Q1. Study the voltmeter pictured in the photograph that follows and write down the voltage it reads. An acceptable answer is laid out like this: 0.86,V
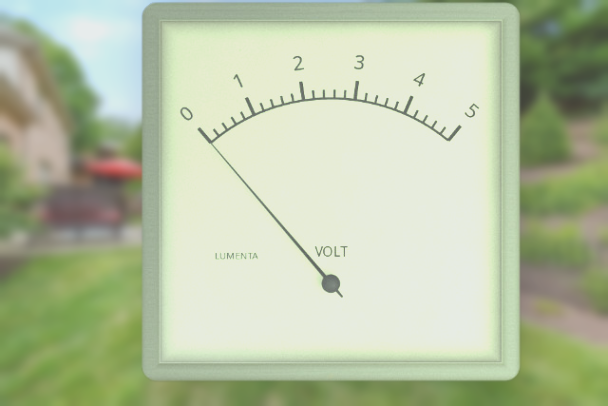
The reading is 0,V
